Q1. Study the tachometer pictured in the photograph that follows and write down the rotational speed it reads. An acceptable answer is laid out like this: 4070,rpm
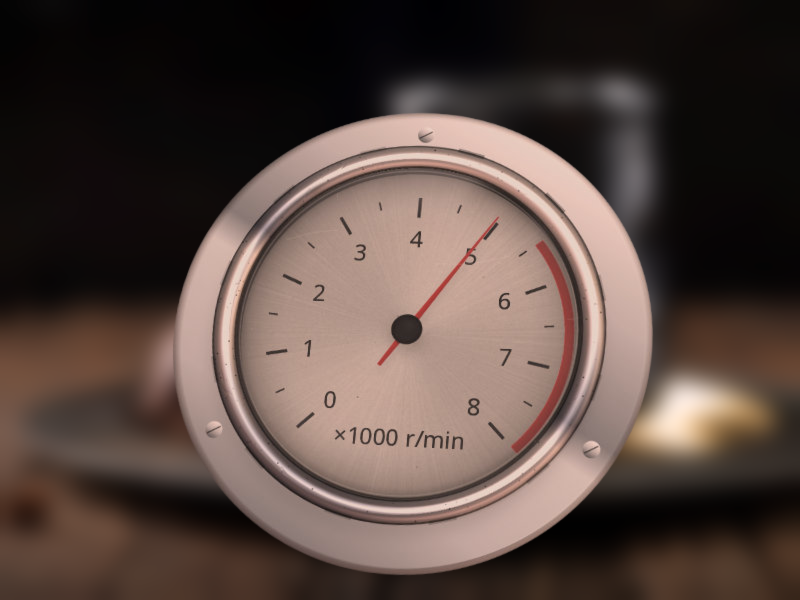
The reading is 5000,rpm
